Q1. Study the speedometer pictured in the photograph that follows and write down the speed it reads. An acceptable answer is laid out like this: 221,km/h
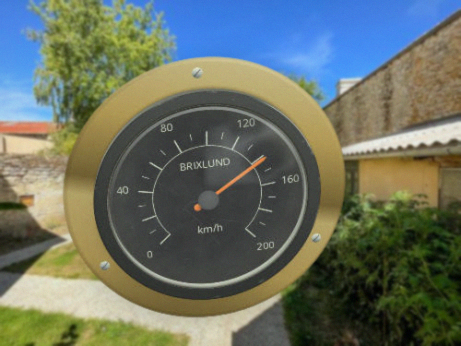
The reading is 140,km/h
